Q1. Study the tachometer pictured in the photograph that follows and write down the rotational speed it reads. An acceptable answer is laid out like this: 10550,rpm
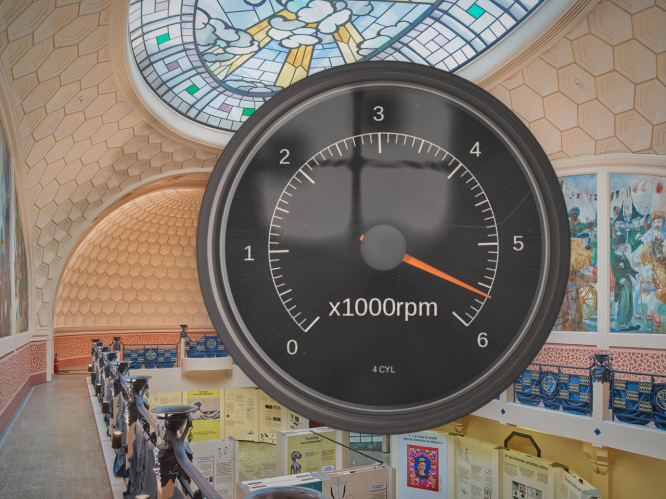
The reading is 5600,rpm
